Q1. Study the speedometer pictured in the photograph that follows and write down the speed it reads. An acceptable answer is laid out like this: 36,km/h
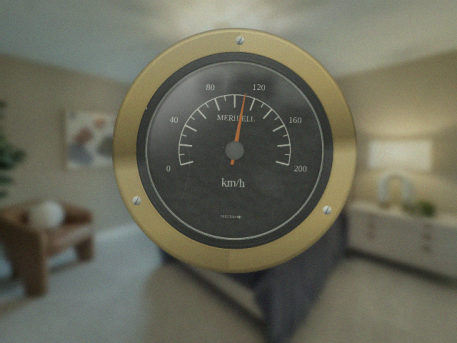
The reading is 110,km/h
